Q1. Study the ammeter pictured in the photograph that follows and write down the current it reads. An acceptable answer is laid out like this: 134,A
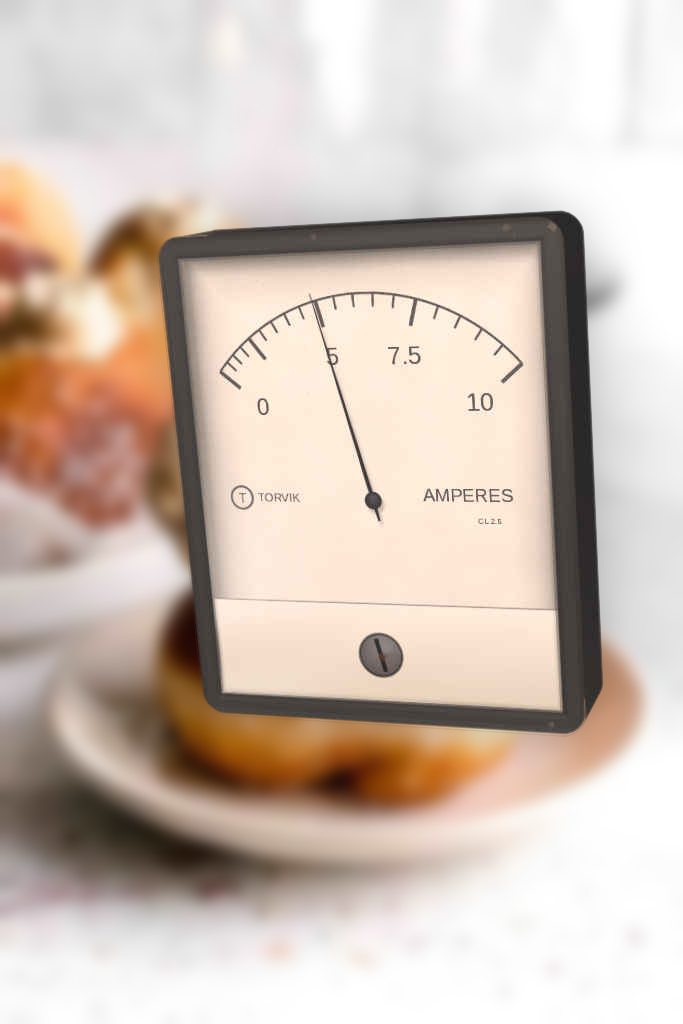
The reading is 5,A
